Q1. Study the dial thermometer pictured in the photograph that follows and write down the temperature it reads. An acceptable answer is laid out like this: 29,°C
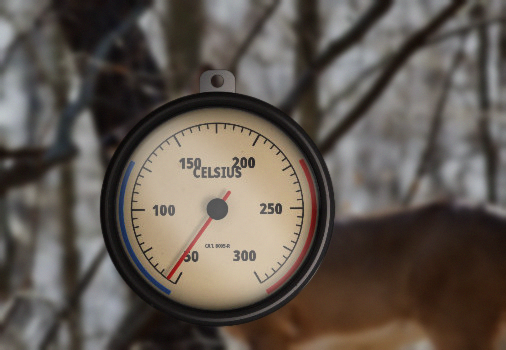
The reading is 55,°C
